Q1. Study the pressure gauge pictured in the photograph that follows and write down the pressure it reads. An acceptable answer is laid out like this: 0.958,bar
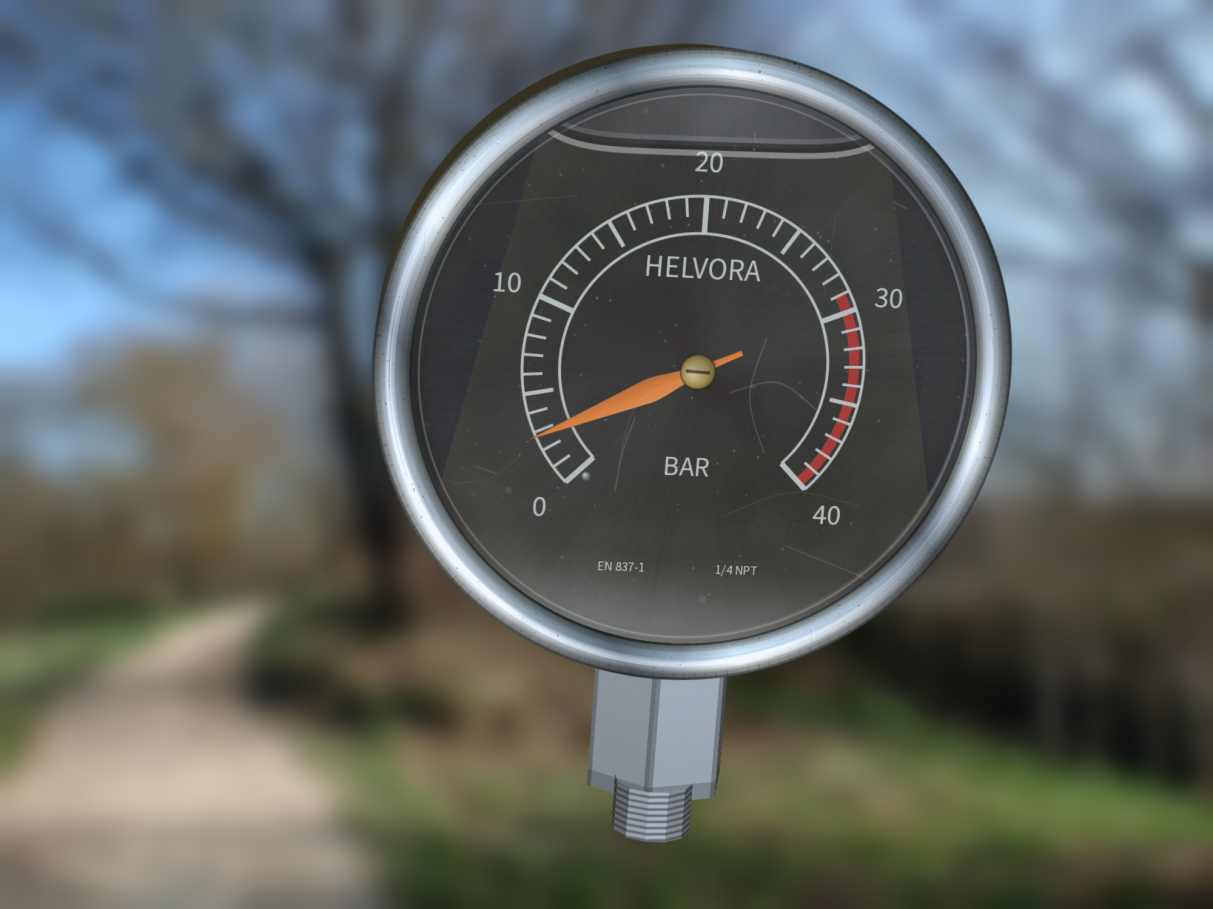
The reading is 3,bar
